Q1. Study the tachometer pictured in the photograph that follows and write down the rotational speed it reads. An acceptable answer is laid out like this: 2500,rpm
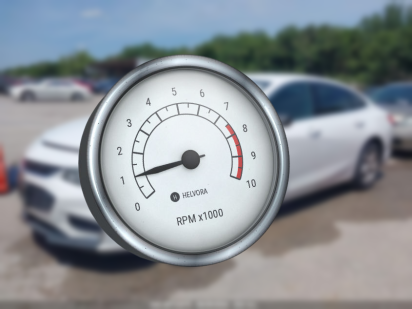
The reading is 1000,rpm
